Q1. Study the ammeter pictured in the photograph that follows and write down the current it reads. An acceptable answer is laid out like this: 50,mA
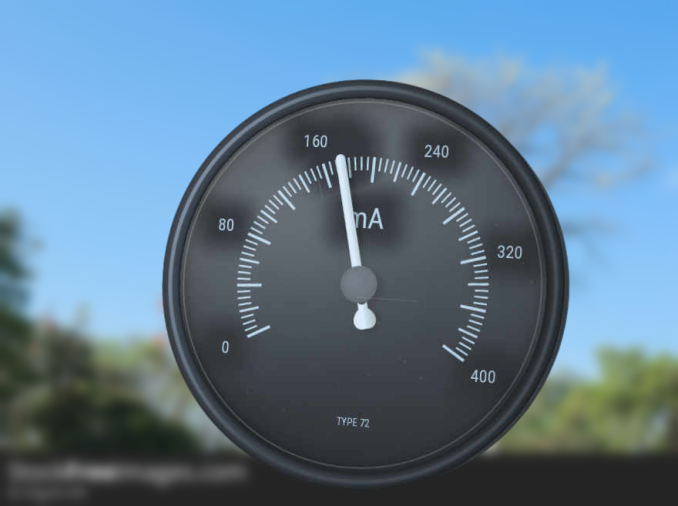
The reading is 175,mA
